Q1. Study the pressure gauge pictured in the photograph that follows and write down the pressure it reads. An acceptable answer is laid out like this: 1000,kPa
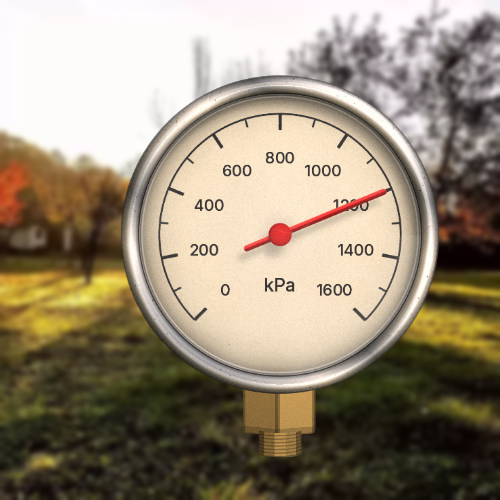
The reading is 1200,kPa
